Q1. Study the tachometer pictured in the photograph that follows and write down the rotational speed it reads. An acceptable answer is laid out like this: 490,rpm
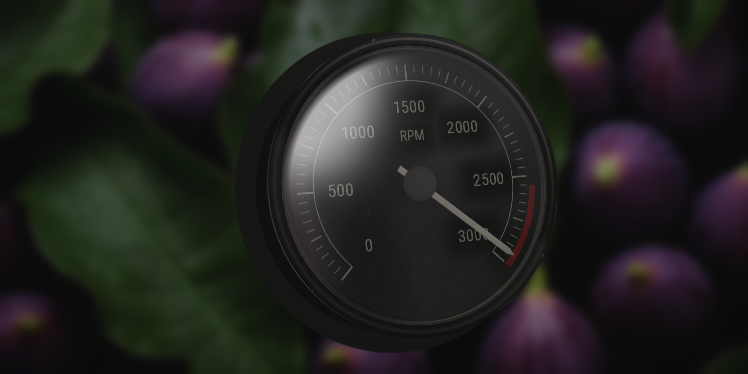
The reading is 2950,rpm
